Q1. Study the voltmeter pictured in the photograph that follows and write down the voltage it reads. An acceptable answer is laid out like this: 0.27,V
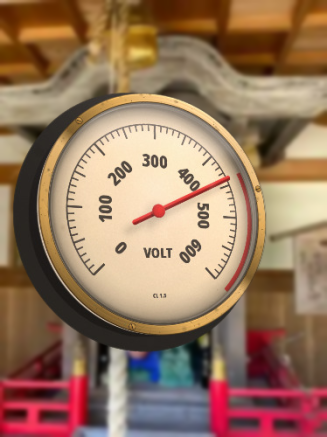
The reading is 440,V
